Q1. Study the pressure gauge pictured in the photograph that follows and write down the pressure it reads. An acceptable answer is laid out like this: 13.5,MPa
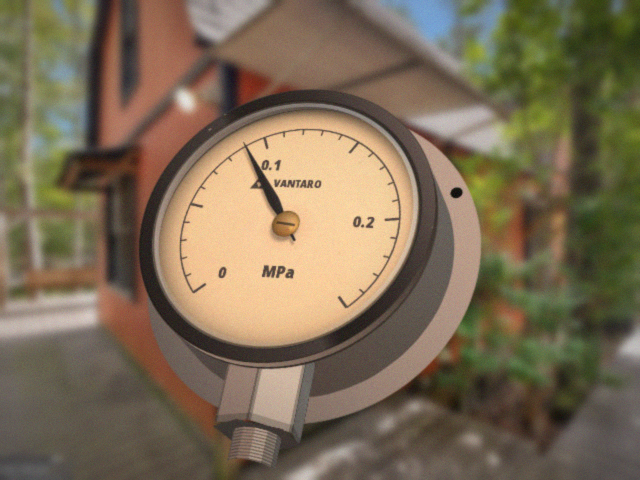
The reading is 0.09,MPa
